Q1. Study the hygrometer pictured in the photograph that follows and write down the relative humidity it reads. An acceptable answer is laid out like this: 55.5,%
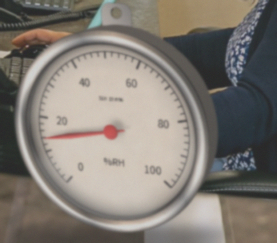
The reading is 14,%
